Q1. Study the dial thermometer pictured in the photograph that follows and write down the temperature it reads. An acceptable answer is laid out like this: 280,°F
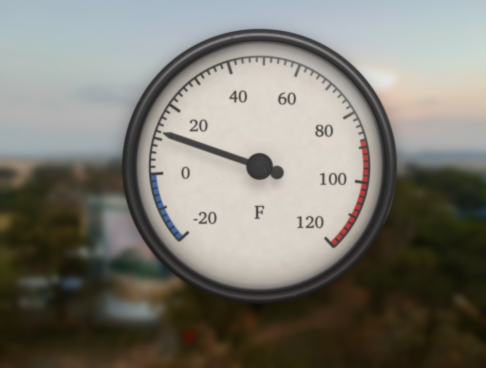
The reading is 12,°F
